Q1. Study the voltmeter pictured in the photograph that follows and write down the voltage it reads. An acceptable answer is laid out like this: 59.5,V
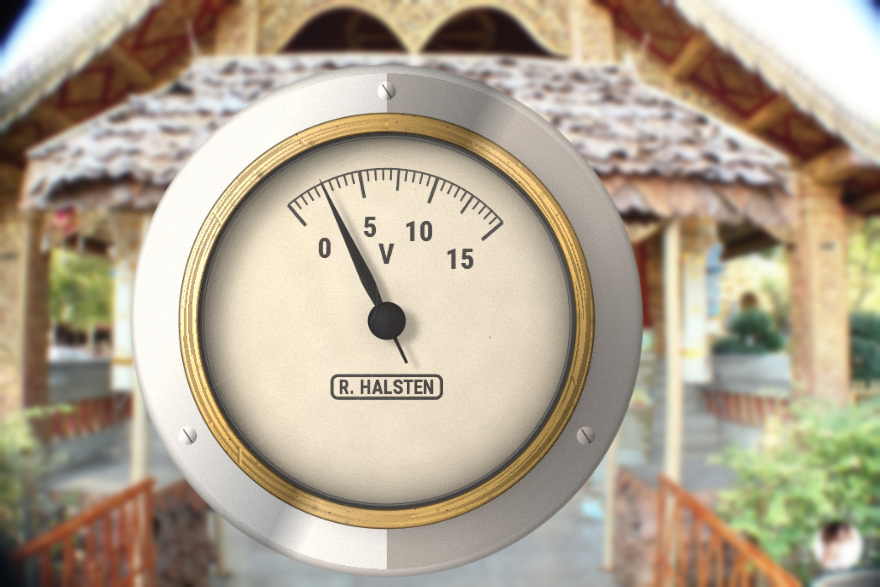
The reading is 2.5,V
